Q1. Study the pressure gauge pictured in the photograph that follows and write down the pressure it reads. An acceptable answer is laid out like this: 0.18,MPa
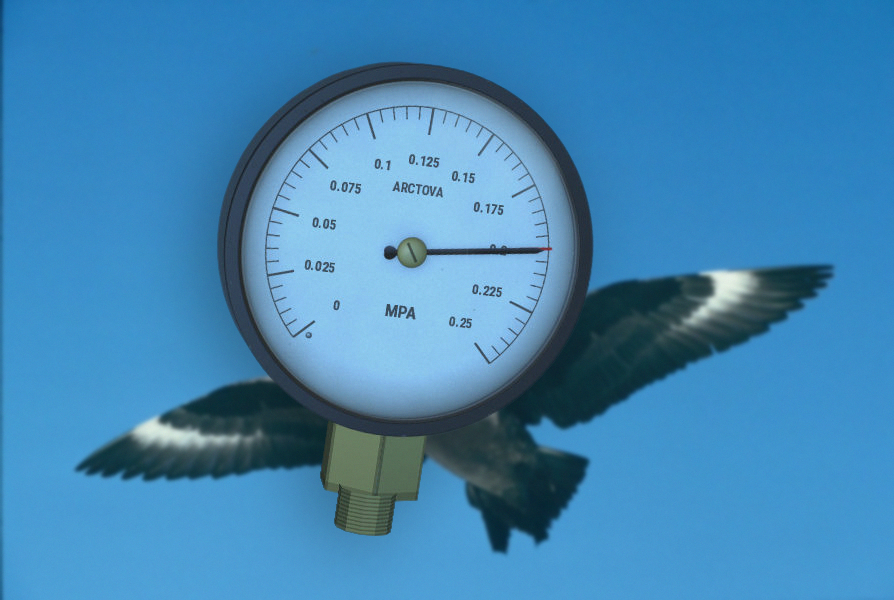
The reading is 0.2,MPa
